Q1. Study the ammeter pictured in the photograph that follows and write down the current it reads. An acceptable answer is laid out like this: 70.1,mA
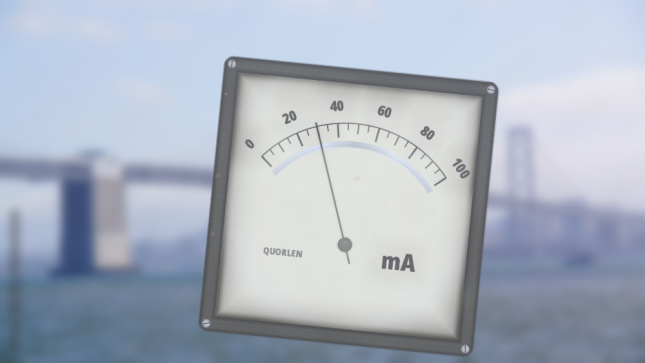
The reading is 30,mA
